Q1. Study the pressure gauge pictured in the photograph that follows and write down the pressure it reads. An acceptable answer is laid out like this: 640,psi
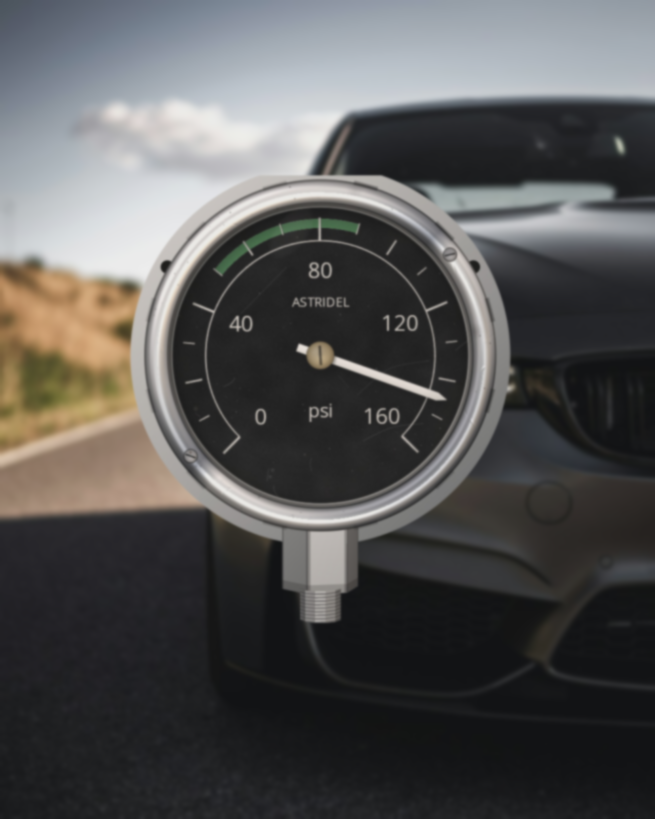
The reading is 145,psi
